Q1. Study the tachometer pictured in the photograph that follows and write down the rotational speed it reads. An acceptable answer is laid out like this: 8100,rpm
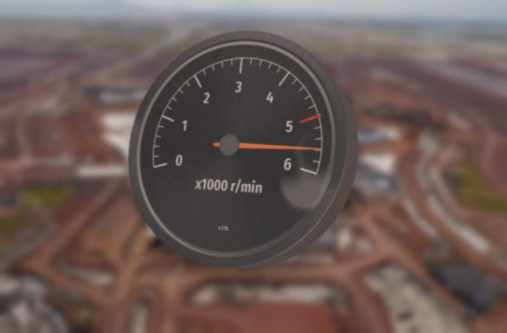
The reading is 5600,rpm
